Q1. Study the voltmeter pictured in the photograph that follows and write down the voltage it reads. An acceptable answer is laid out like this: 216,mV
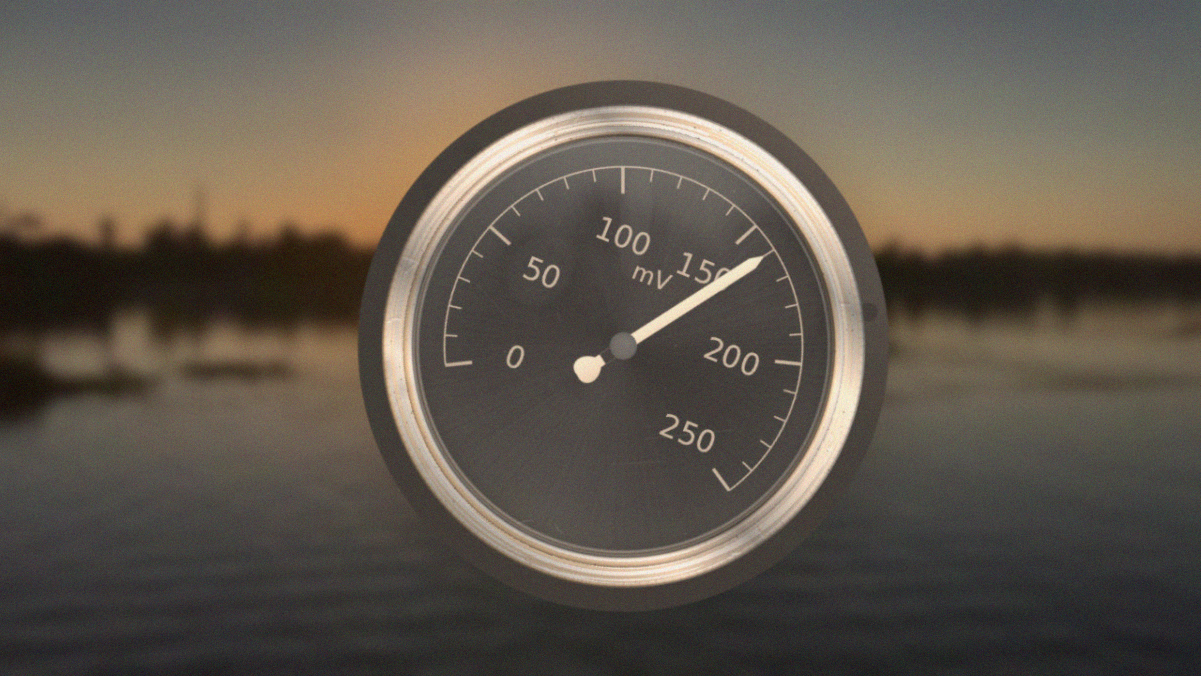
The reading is 160,mV
